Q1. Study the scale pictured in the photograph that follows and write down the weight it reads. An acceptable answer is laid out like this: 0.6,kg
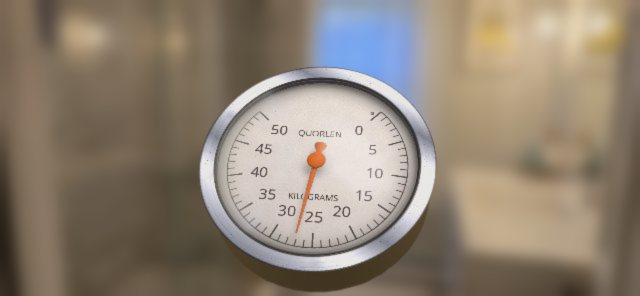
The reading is 27,kg
